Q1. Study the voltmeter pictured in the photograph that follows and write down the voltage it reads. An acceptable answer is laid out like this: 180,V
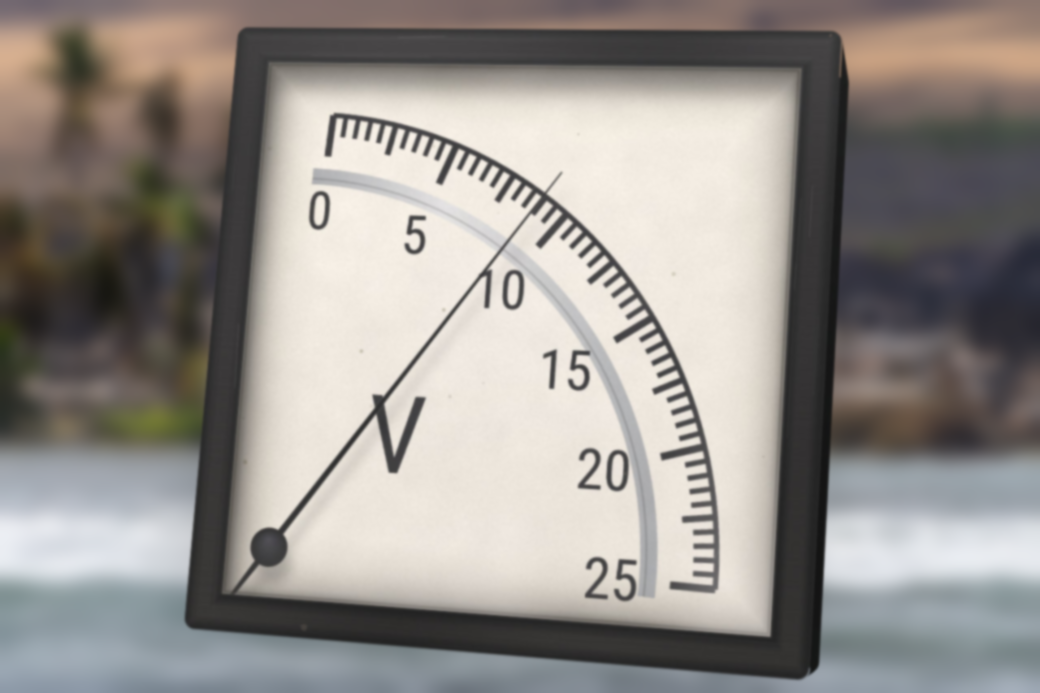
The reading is 9,V
